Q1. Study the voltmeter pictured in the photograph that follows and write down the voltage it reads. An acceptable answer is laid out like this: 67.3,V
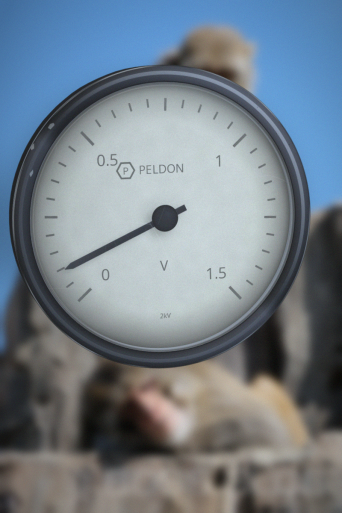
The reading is 0.1,V
